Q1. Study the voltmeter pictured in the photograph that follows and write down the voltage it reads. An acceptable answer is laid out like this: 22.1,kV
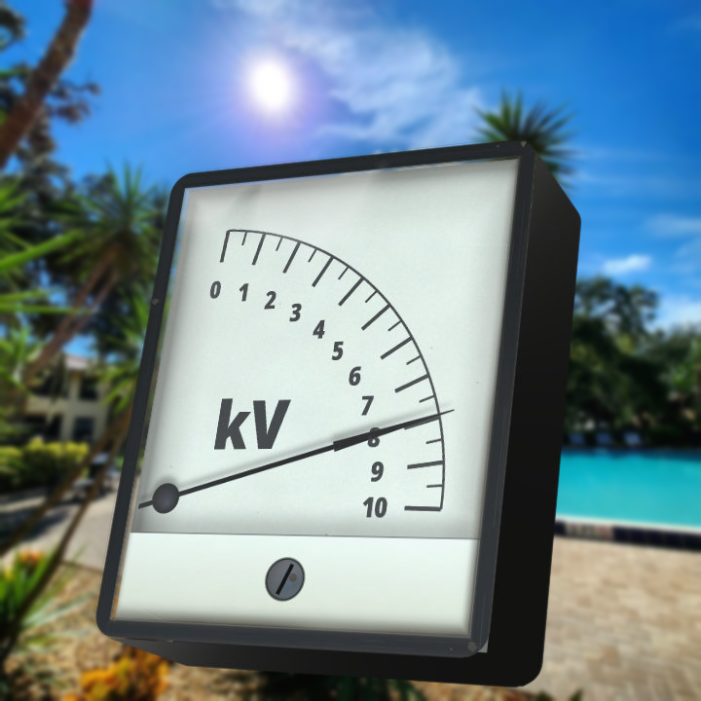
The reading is 8,kV
